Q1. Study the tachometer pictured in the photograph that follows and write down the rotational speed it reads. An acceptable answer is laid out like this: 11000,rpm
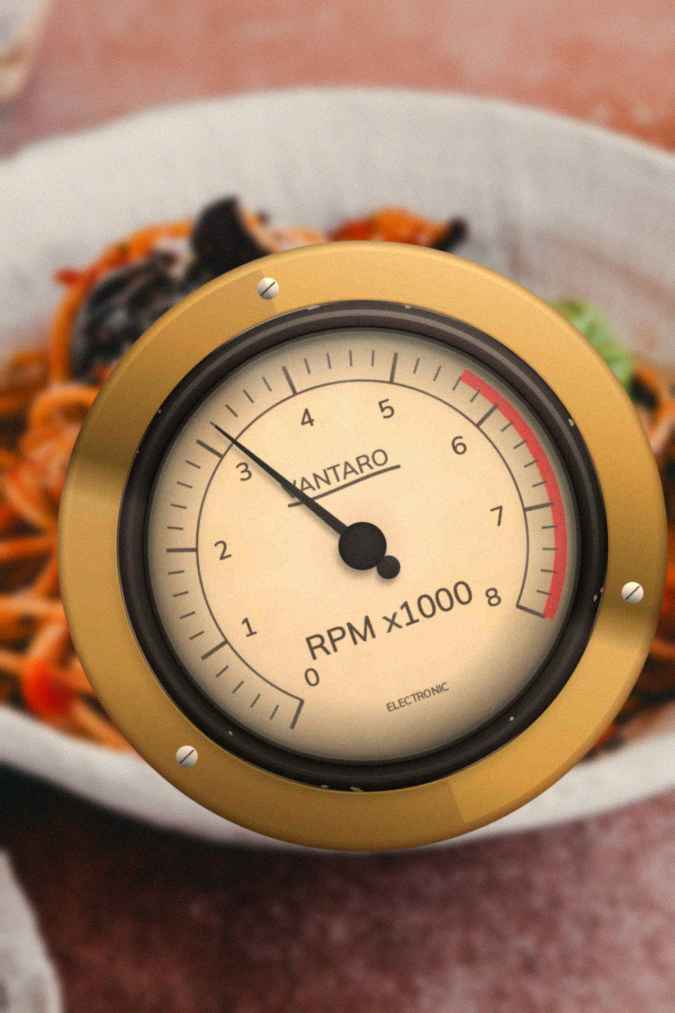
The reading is 3200,rpm
